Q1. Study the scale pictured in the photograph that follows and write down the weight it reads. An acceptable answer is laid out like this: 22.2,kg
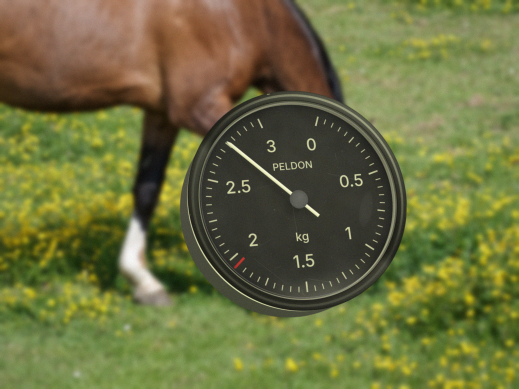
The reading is 2.75,kg
